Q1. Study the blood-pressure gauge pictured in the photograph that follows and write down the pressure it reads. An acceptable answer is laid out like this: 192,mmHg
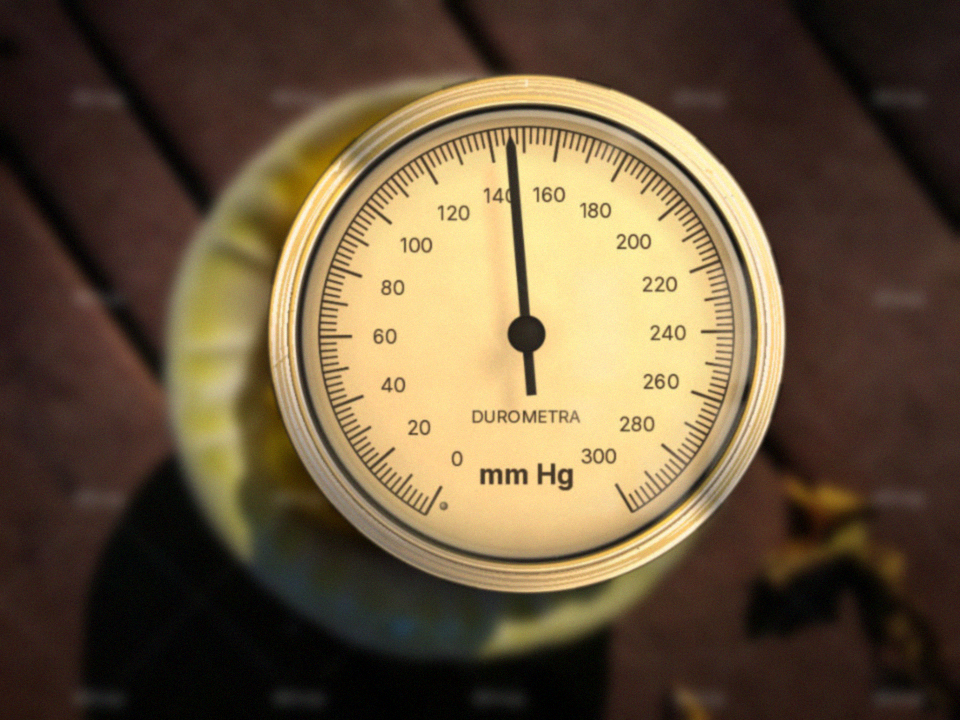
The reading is 146,mmHg
